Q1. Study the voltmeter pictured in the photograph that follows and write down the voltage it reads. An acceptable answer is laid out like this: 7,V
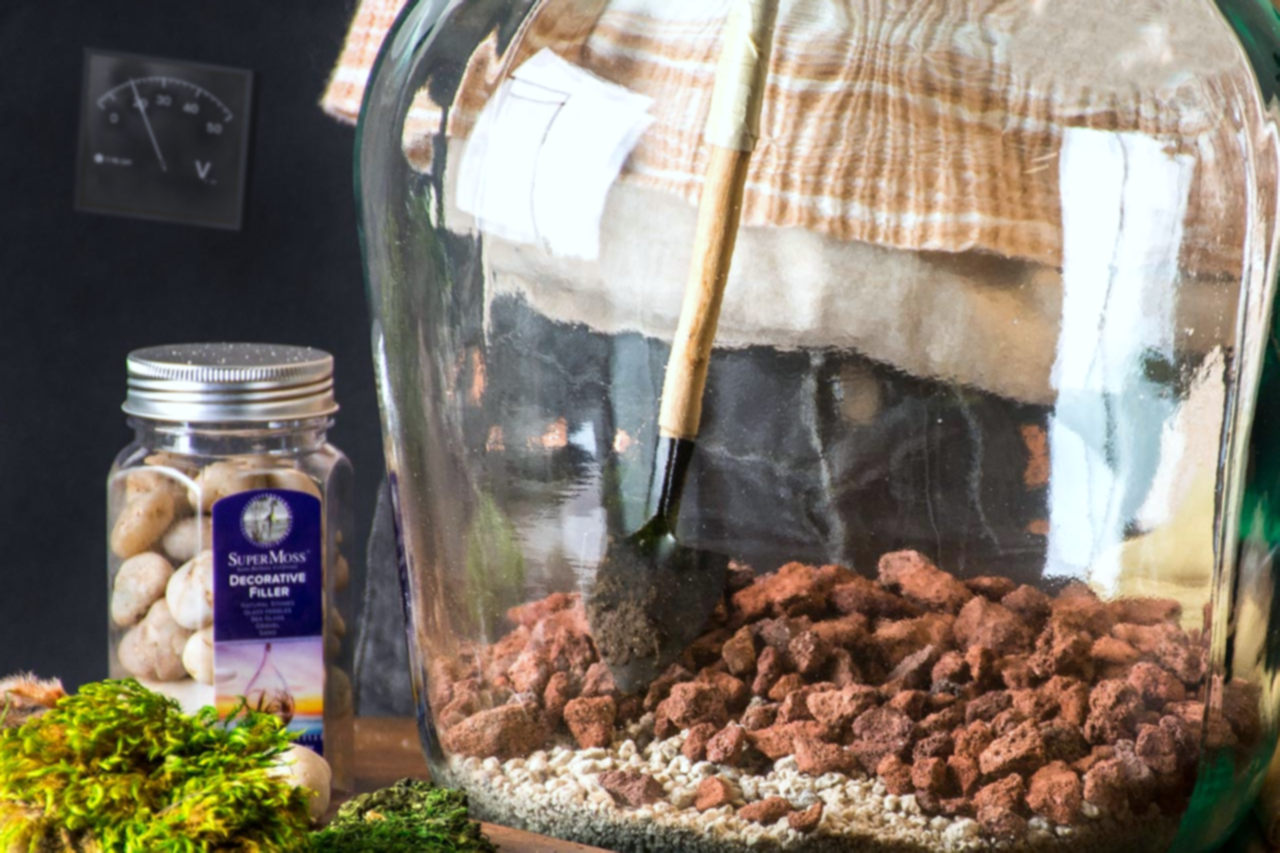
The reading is 20,V
